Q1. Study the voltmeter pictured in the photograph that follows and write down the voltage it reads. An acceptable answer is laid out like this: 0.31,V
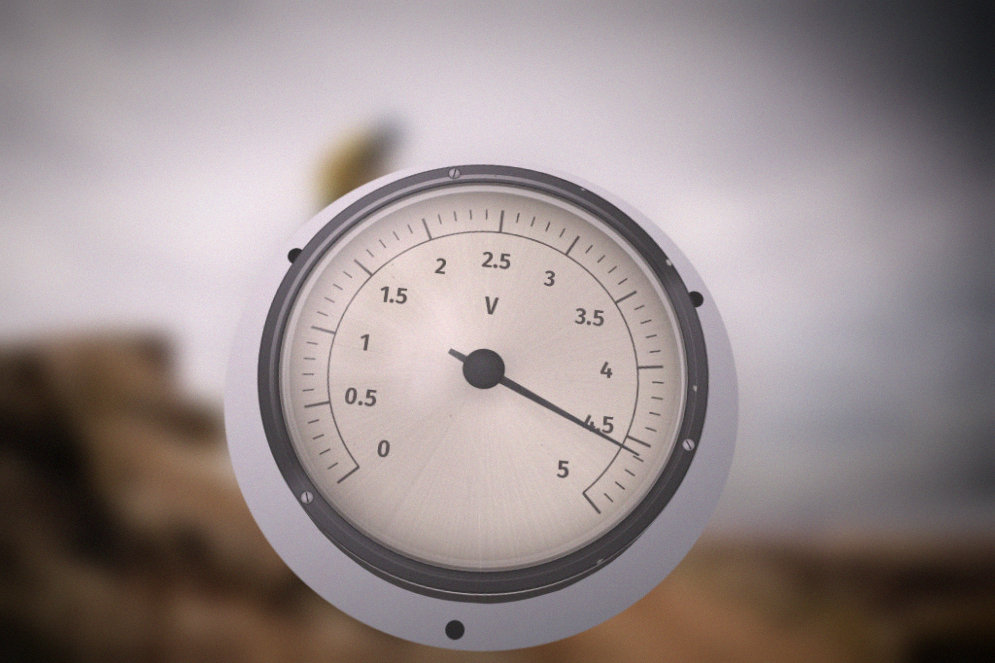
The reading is 4.6,V
